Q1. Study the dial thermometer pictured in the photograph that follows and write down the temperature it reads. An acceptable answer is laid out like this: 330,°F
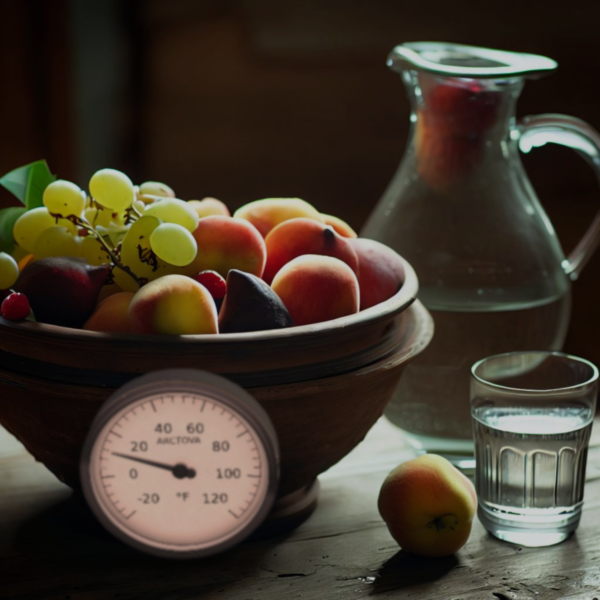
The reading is 12,°F
